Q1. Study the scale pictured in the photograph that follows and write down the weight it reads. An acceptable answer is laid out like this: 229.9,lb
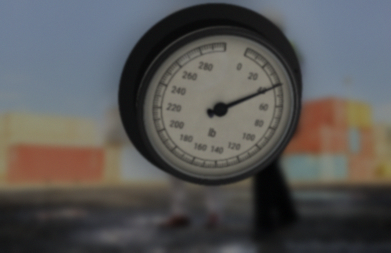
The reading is 40,lb
